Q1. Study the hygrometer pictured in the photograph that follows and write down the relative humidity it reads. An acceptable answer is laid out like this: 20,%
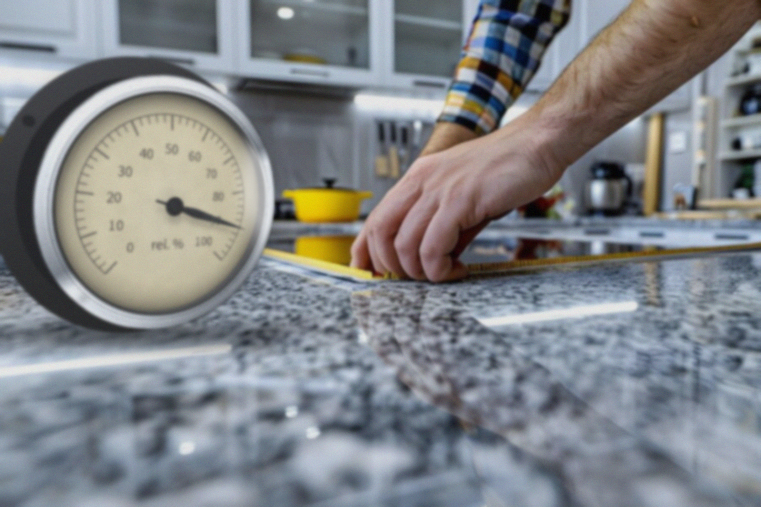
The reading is 90,%
